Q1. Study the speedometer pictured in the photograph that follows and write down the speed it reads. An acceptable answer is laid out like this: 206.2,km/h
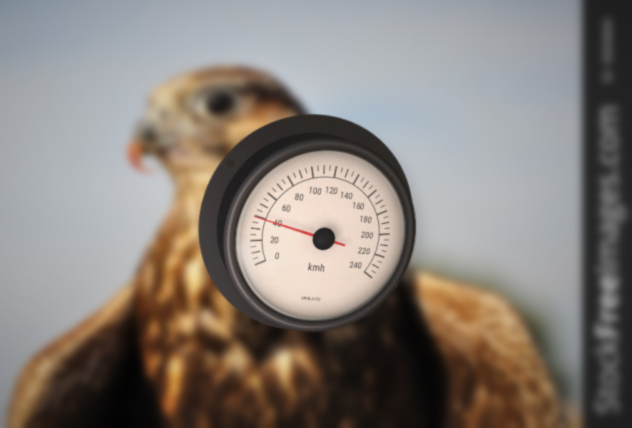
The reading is 40,km/h
